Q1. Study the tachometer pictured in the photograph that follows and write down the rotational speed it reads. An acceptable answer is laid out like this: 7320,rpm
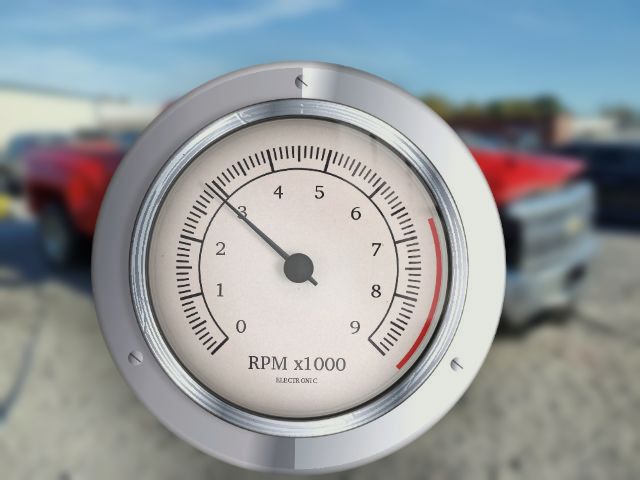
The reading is 2900,rpm
